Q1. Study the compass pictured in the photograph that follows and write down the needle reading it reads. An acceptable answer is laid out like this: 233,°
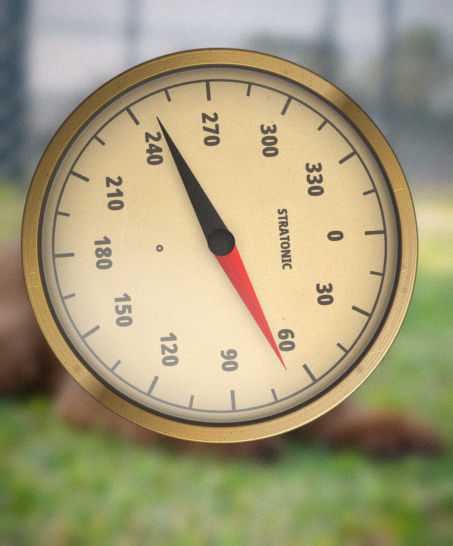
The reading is 67.5,°
